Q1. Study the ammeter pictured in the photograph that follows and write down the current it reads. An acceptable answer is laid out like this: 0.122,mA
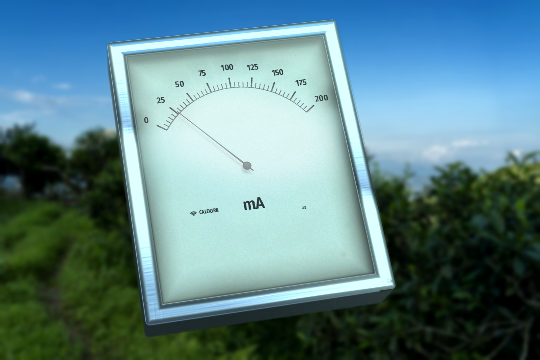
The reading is 25,mA
